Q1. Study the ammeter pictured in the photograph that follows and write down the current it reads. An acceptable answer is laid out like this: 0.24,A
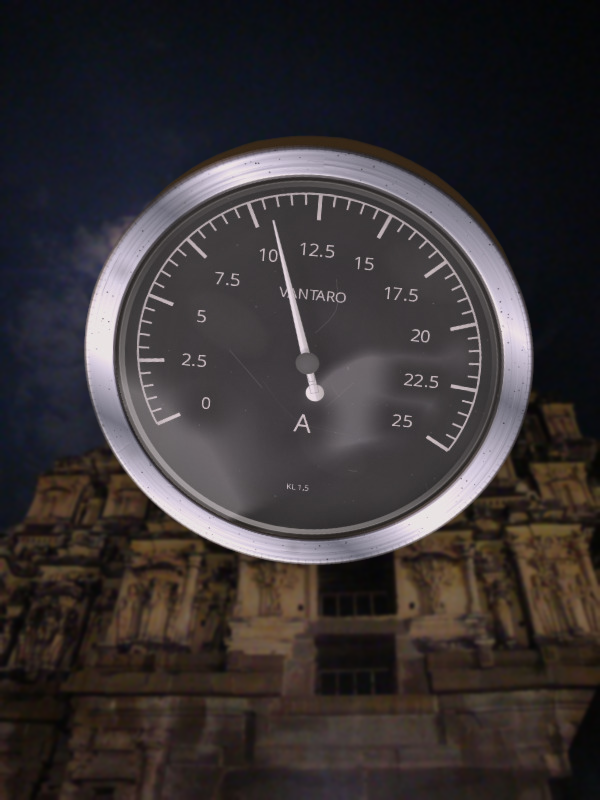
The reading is 10.75,A
